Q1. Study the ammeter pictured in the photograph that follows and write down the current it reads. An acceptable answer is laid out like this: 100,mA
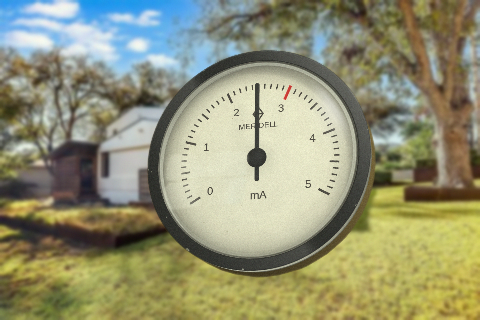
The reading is 2.5,mA
